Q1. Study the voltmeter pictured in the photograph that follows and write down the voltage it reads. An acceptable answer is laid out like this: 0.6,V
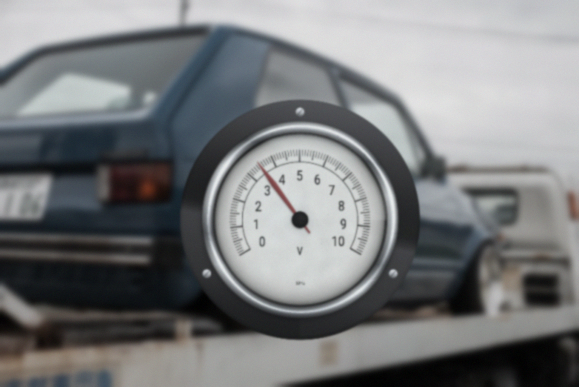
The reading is 3.5,V
